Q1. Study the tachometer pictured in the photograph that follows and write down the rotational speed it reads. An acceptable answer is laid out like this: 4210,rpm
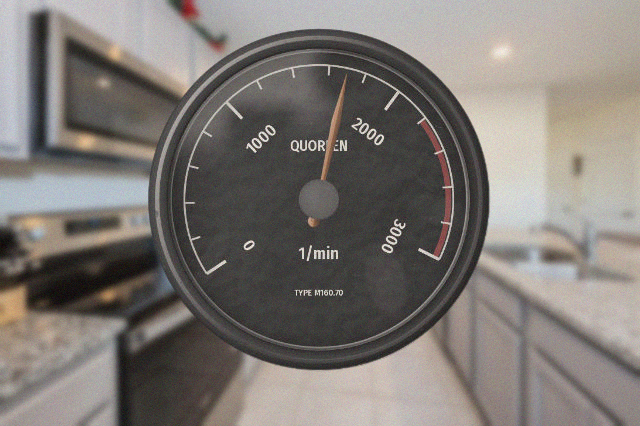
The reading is 1700,rpm
